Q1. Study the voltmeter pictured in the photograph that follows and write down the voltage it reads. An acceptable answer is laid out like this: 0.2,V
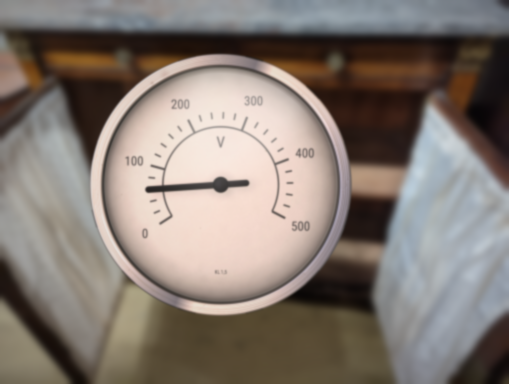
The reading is 60,V
